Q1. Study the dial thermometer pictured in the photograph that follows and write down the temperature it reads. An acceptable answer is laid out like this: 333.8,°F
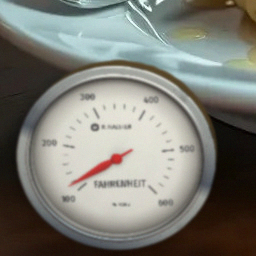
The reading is 120,°F
